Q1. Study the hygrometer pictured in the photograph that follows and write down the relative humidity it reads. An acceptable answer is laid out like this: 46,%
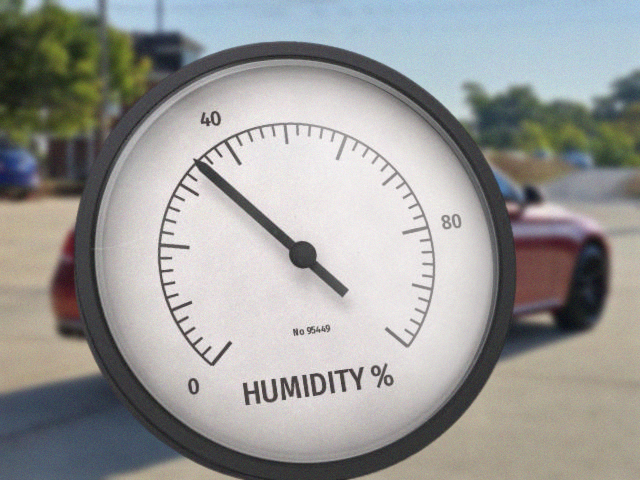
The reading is 34,%
